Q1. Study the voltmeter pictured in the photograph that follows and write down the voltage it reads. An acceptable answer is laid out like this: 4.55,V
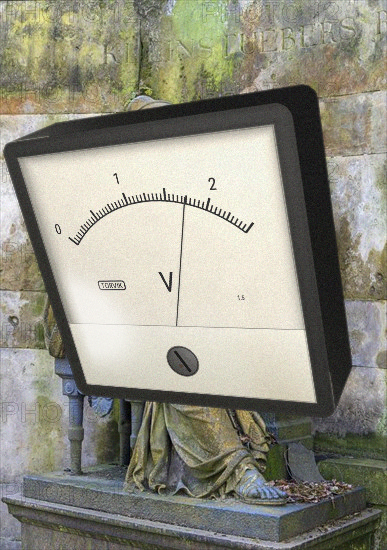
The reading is 1.75,V
